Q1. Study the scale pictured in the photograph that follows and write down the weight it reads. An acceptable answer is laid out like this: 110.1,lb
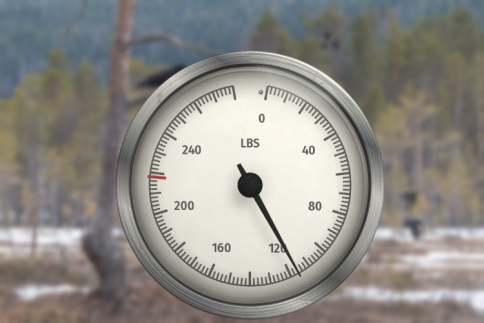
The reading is 116,lb
